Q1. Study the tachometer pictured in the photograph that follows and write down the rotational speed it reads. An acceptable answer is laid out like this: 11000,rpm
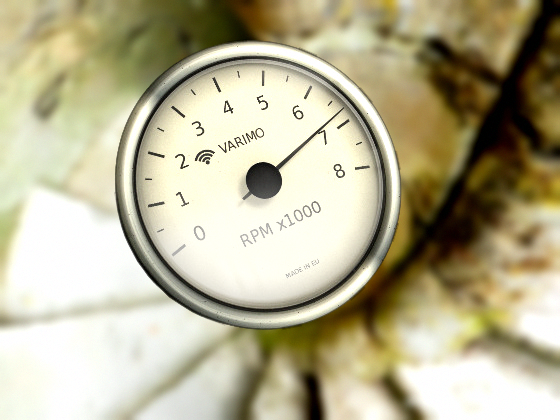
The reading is 6750,rpm
